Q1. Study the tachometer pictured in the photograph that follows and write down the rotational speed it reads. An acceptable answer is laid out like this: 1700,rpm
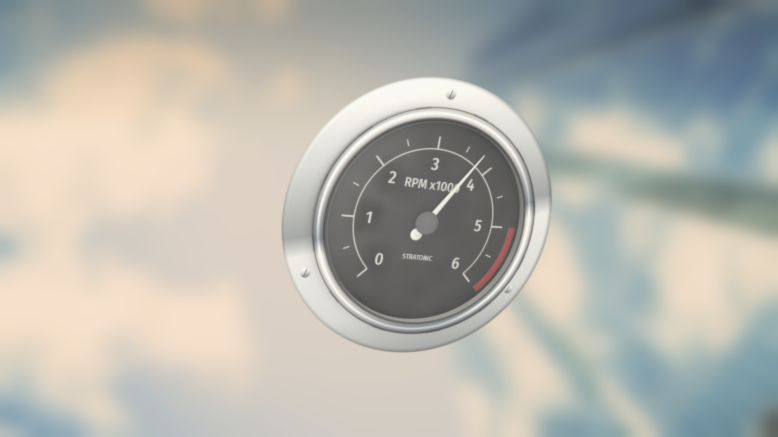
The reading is 3750,rpm
